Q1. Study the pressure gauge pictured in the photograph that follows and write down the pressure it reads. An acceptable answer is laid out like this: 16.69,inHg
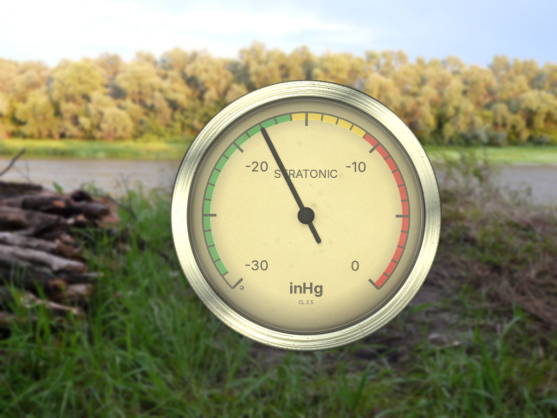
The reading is -18,inHg
